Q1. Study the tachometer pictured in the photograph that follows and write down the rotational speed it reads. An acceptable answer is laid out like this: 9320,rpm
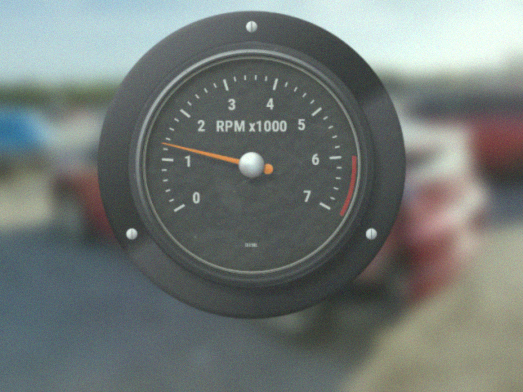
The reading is 1300,rpm
